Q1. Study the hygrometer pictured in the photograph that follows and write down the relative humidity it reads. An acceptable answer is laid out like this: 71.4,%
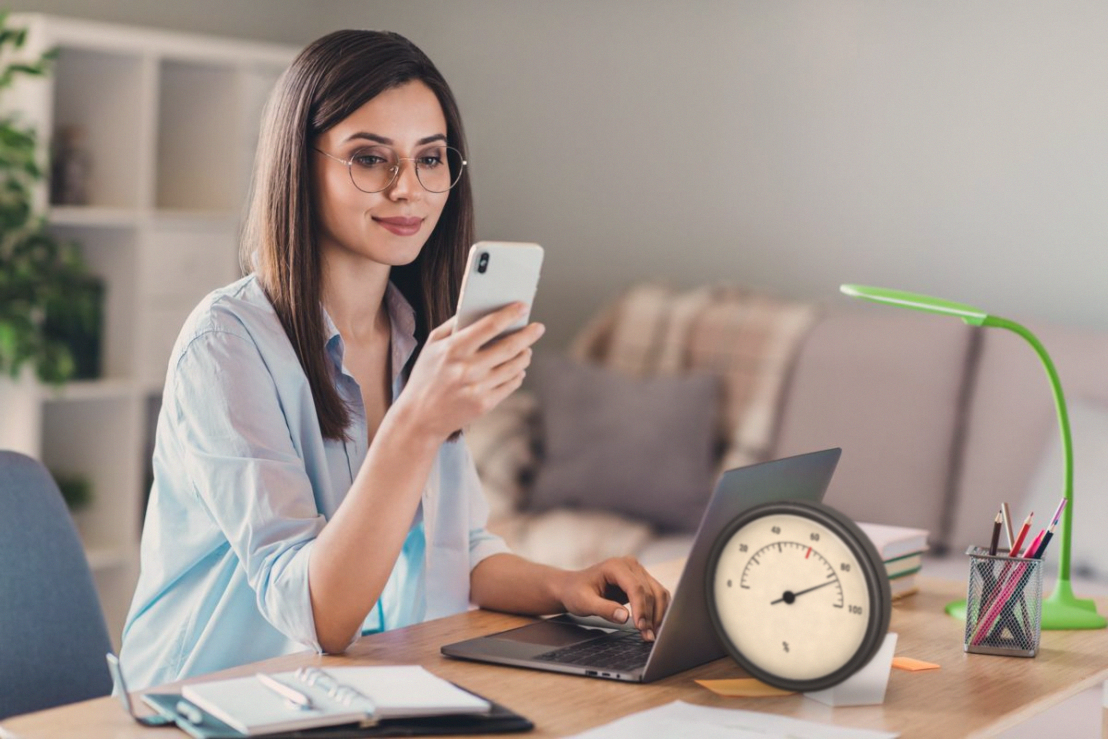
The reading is 84,%
